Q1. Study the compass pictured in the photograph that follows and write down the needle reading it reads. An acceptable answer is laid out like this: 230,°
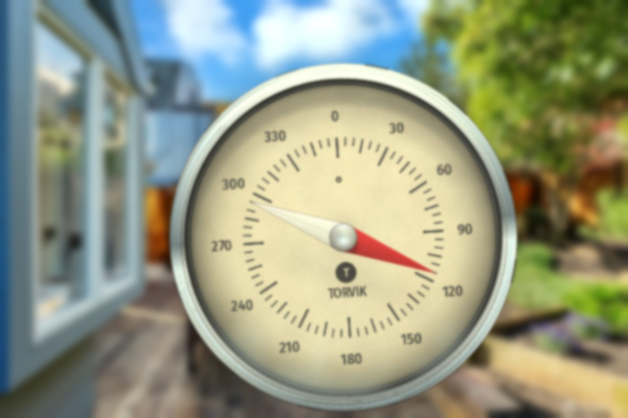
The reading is 115,°
